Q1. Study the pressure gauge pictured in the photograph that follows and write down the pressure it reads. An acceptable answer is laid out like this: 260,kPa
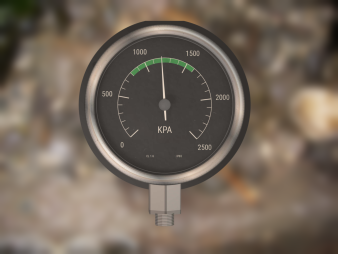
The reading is 1200,kPa
